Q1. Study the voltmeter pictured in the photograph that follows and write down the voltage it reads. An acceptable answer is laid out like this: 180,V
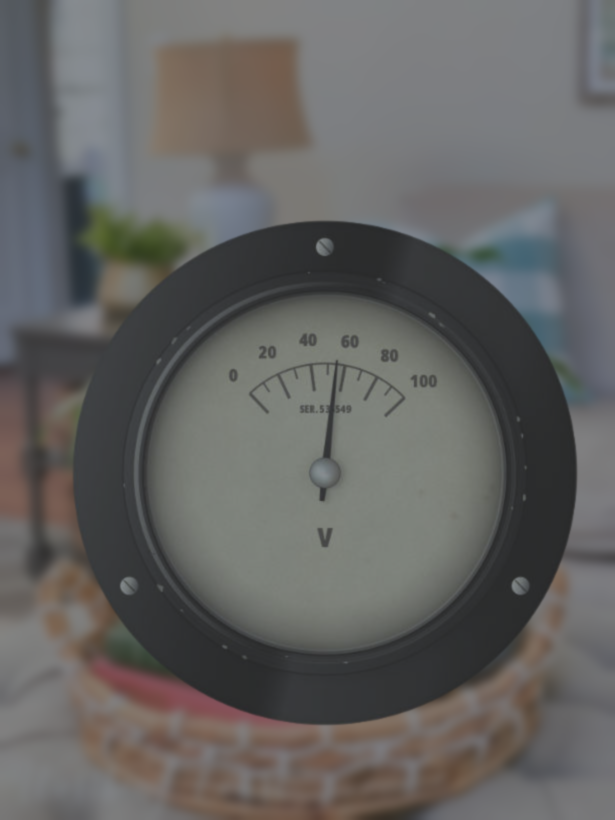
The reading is 55,V
